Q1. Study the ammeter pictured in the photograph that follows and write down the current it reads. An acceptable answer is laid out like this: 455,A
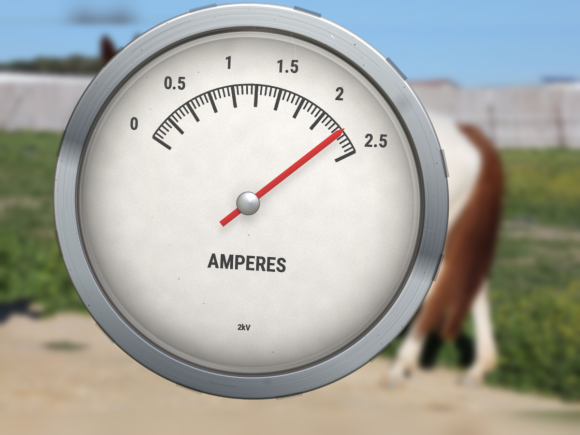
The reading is 2.25,A
